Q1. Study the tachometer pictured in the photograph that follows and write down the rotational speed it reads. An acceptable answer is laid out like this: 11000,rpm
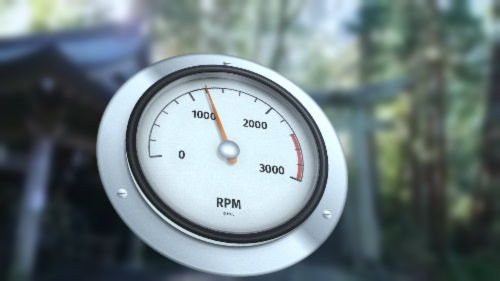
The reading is 1200,rpm
